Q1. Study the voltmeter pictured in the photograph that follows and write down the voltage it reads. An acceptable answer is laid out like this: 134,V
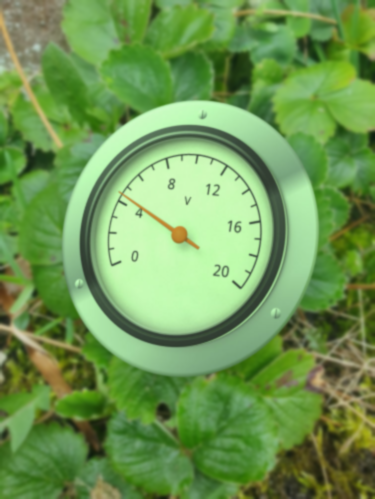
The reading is 4.5,V
